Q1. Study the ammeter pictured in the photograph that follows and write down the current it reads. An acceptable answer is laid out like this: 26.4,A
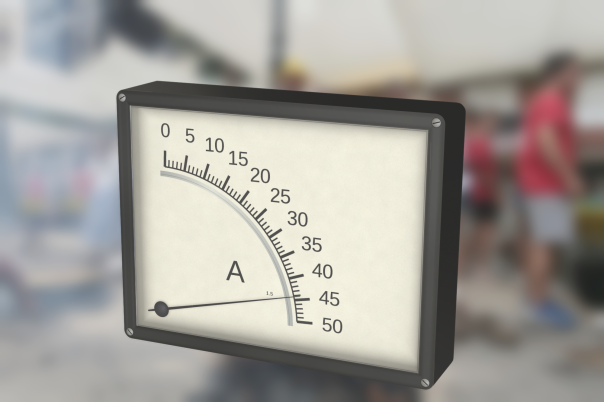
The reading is 44,A
